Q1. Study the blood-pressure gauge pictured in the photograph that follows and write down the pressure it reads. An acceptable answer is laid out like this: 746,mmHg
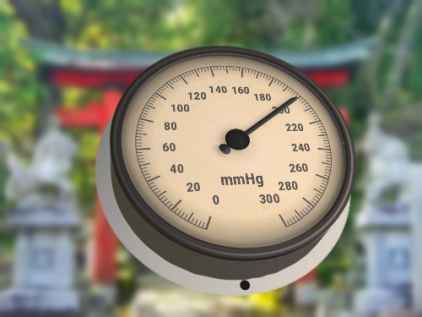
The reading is 200,mmHg
